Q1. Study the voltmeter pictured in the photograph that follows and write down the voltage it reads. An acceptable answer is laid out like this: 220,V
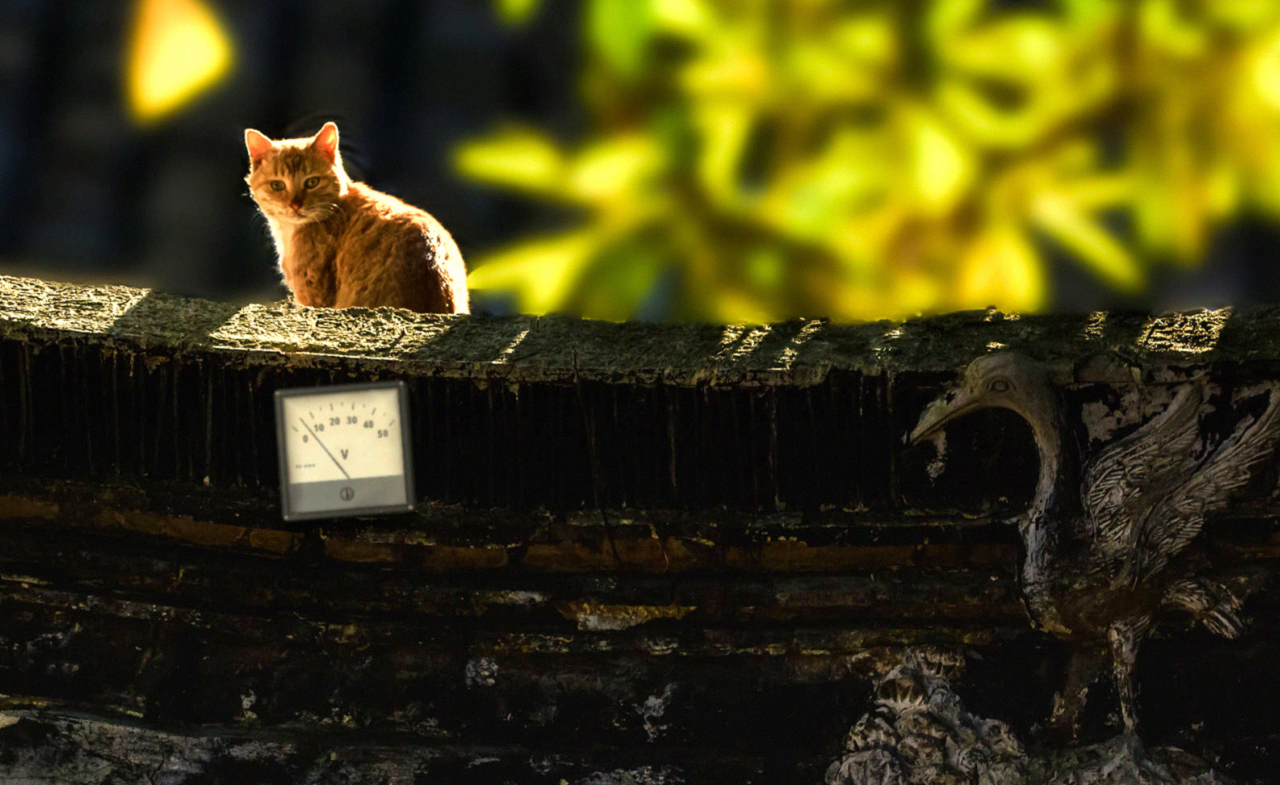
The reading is 5,V
